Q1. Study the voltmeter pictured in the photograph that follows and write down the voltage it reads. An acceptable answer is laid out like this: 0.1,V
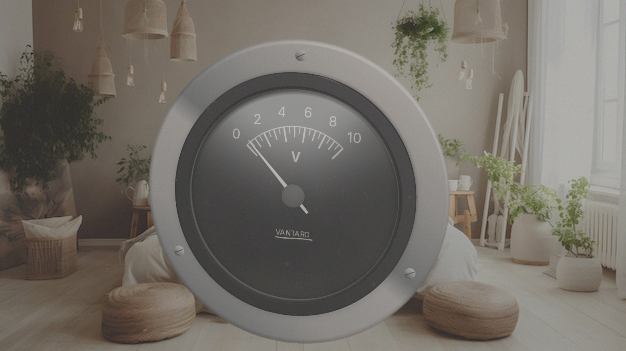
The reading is 0.5,V
